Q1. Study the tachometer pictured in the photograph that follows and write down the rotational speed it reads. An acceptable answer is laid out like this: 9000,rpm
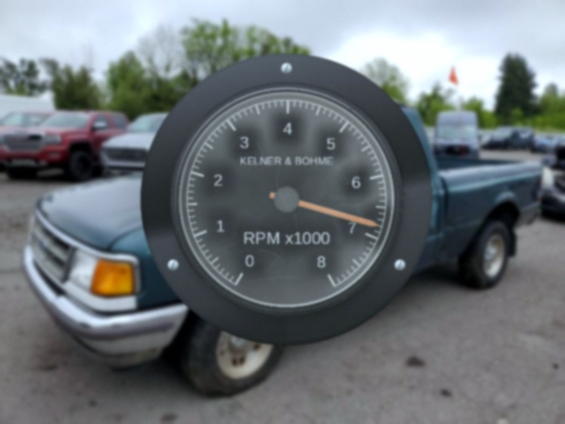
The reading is 6800,rpm
